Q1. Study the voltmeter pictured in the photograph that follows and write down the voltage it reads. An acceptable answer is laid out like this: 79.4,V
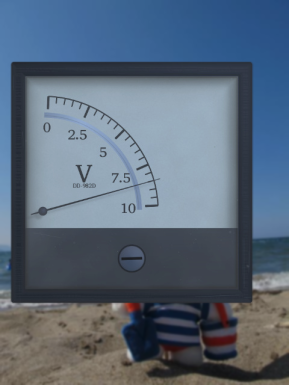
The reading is 8.5,V
